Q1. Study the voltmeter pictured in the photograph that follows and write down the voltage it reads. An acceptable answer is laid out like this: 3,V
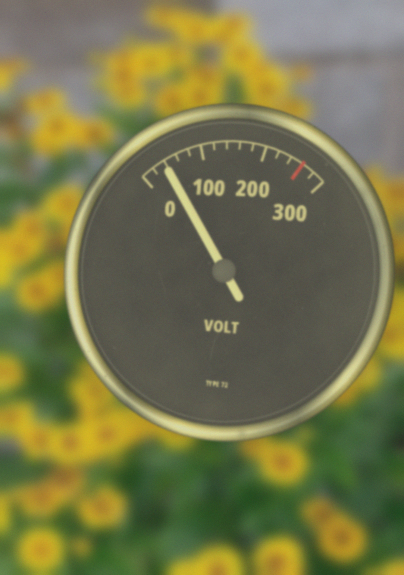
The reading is 40,V
